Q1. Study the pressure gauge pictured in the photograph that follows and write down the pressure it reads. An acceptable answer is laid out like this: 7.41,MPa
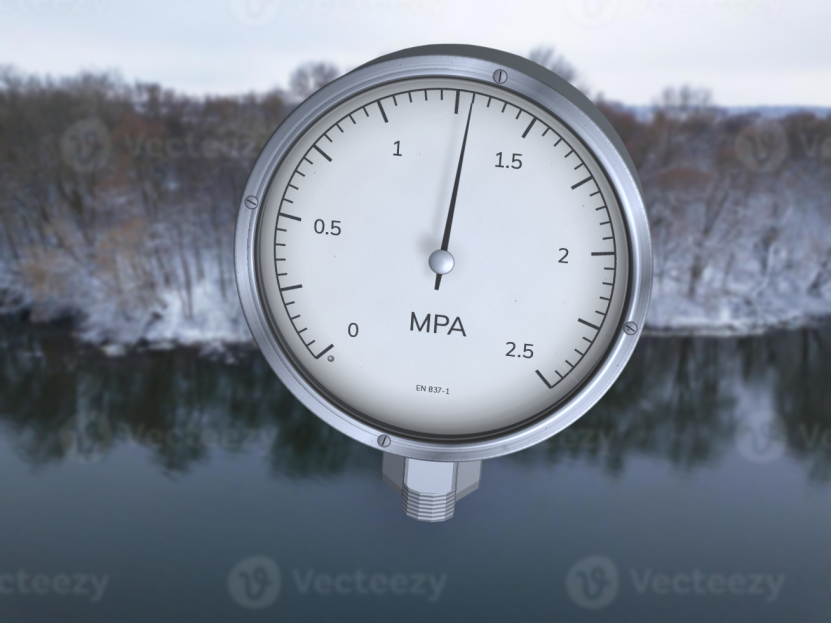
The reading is 1.3,MPa
